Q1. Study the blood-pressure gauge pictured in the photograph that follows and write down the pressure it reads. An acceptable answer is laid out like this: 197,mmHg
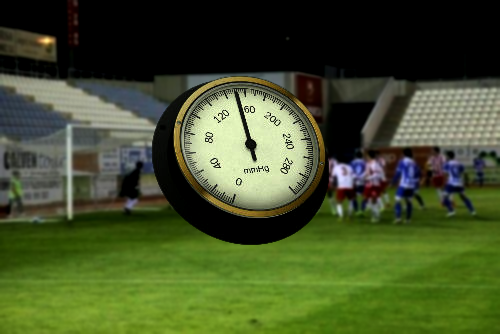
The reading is 150,mmHg
